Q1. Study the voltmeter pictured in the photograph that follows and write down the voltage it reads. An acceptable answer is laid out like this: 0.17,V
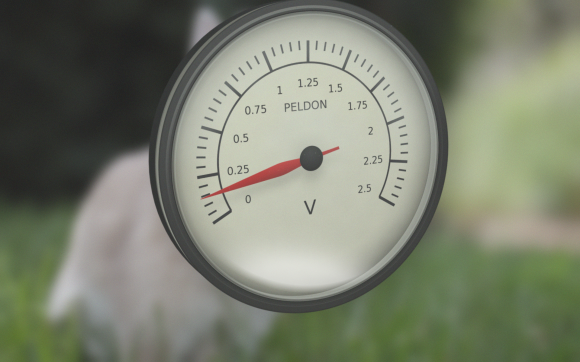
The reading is 0.15,V
